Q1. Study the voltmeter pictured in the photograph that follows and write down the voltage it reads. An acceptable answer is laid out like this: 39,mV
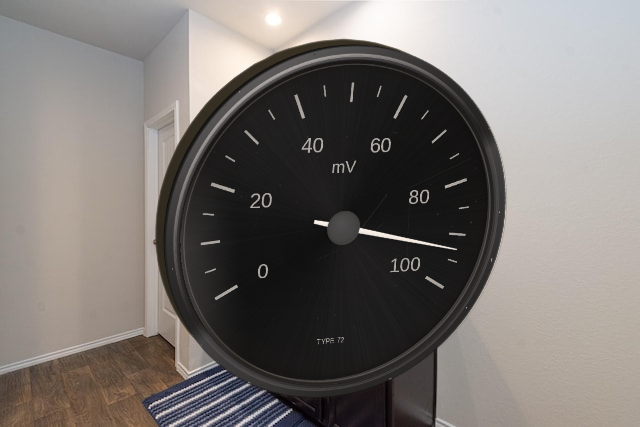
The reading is 92.5,mV
